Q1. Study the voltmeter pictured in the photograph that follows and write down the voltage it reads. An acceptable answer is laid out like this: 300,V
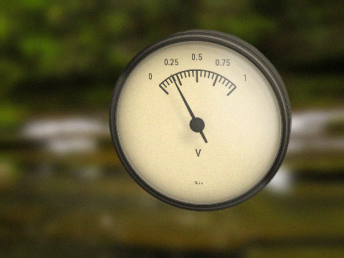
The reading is 0.2,V
